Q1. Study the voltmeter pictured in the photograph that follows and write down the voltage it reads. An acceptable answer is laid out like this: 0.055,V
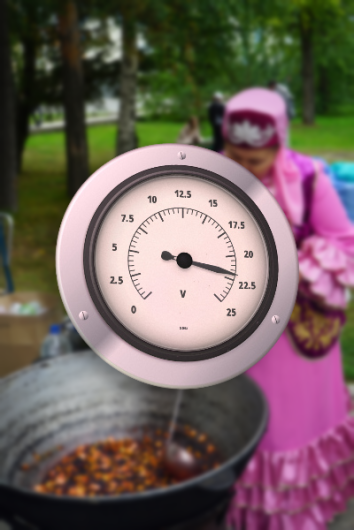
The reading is 22,V
